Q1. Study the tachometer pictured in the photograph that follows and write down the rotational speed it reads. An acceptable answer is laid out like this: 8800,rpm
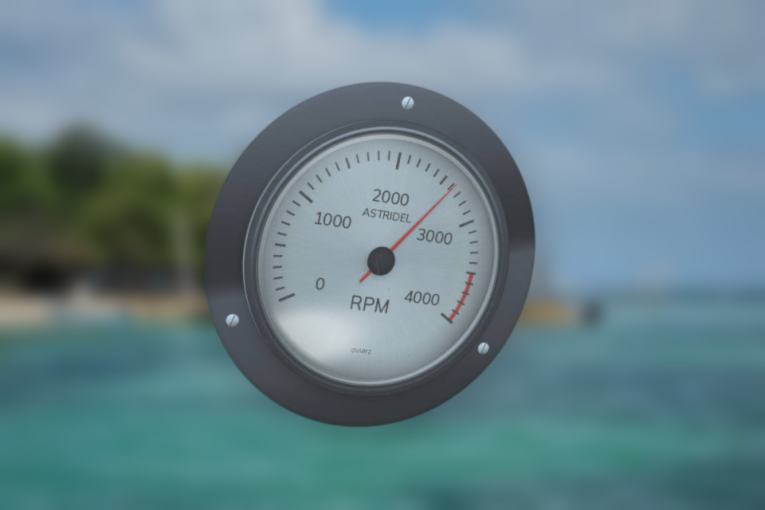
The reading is 2600,rpm
